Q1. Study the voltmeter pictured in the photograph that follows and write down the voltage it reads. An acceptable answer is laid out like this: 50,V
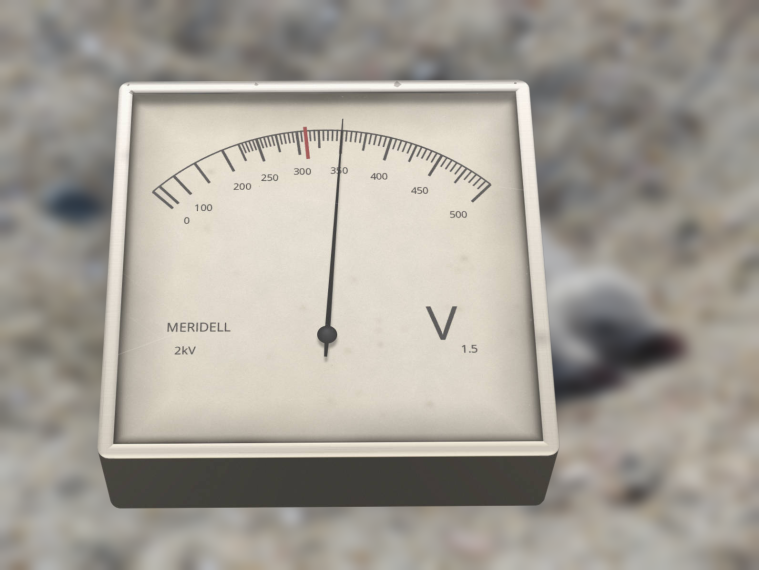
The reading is 350,V
